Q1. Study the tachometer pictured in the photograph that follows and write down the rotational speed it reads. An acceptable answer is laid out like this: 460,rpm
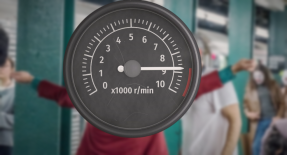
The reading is 8800,rpm
